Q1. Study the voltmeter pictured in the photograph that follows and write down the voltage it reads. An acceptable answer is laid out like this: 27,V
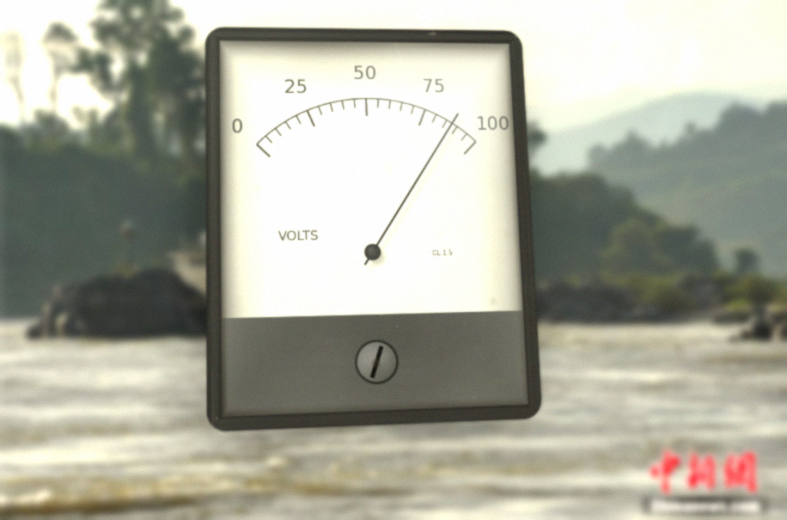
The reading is 87.5,V
